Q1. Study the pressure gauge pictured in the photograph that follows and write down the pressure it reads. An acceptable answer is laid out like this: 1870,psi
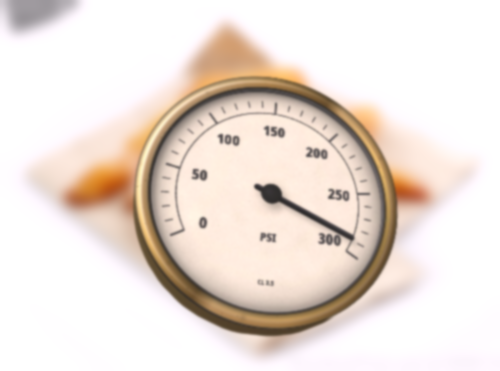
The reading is 290,psi
